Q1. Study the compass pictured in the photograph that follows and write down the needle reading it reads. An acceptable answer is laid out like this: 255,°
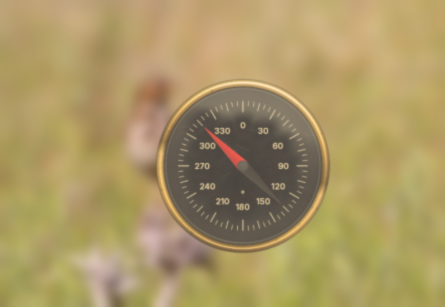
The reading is 315,°
